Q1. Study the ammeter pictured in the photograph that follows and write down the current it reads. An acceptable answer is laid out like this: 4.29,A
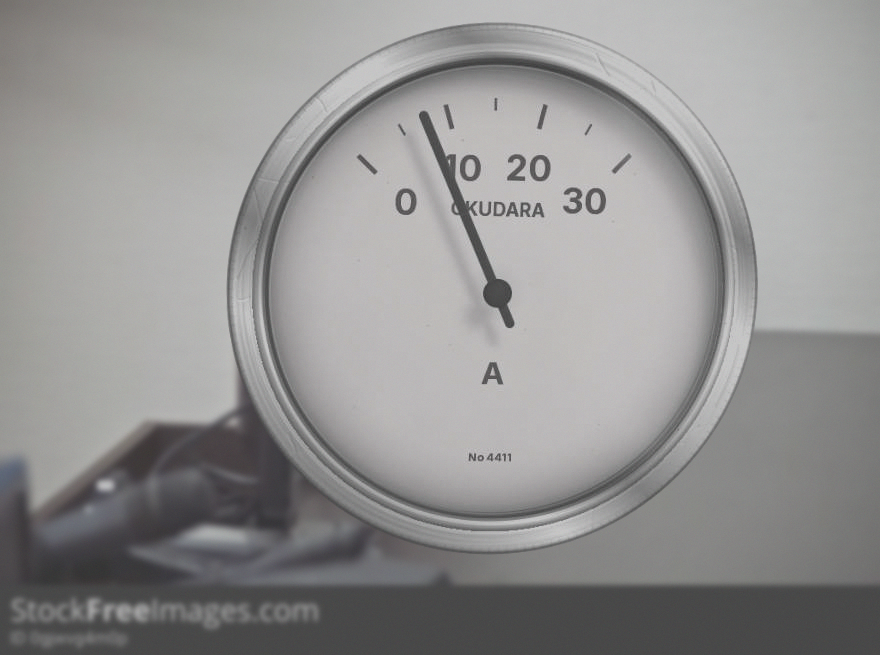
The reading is 7.5,A
